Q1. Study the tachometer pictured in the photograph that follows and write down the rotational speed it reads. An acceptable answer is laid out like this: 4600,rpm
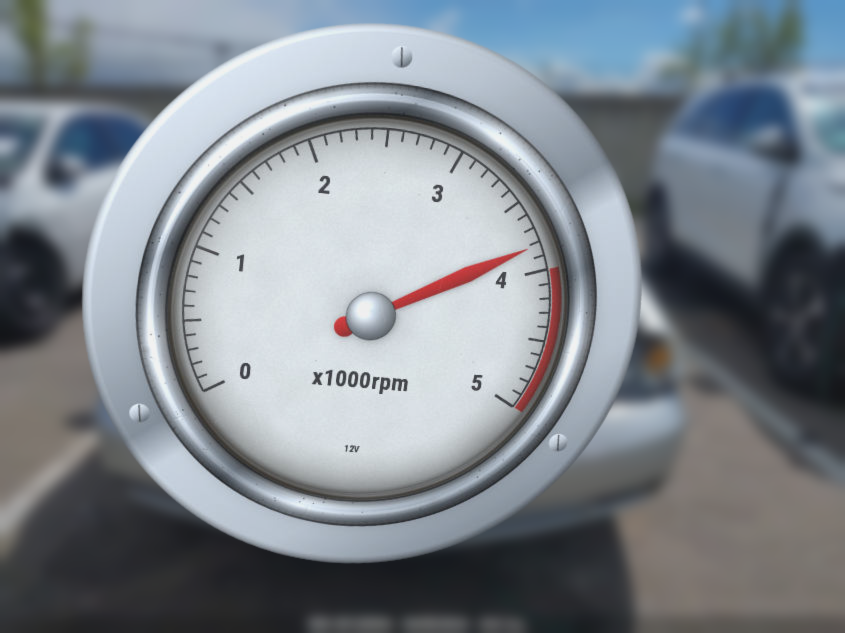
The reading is 3800,rpm
